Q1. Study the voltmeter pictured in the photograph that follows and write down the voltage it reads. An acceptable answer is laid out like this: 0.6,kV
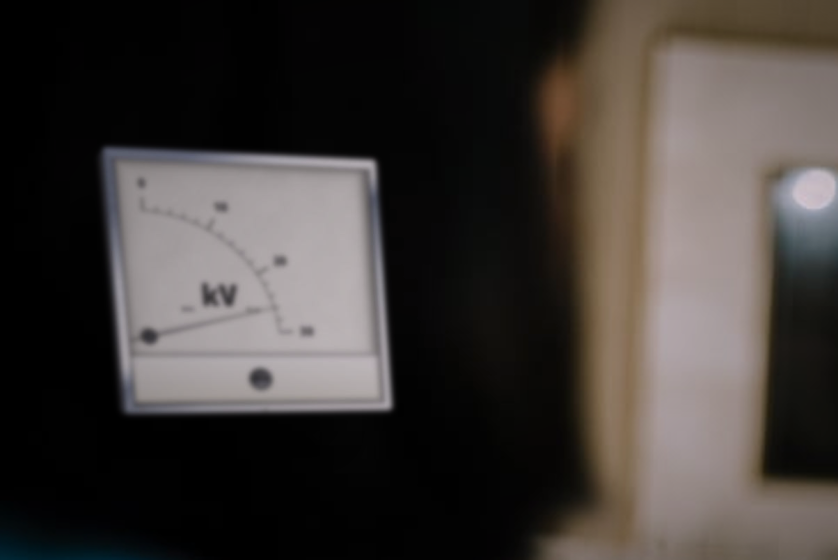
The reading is 26,kV
